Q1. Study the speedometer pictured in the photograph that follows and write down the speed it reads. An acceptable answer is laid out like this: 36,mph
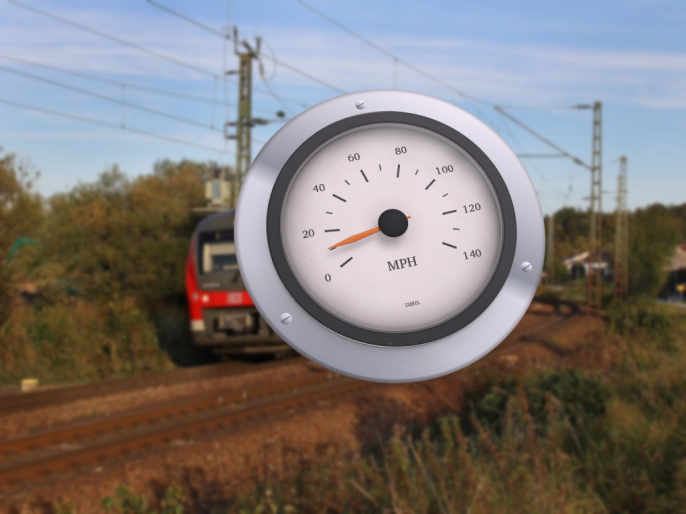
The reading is 10,mph
